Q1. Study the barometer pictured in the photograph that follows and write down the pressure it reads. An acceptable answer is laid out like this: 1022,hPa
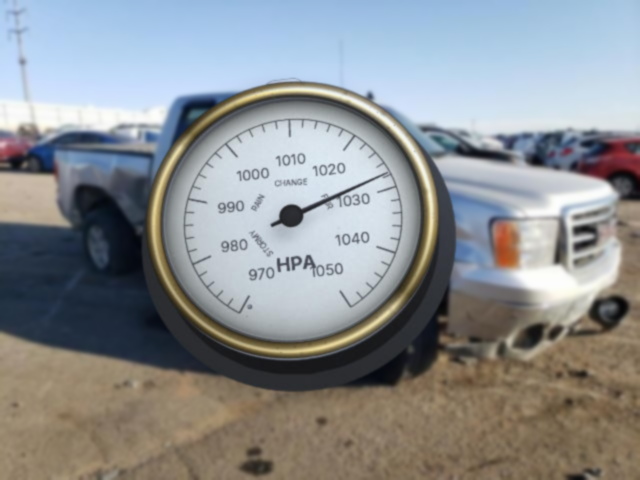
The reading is 1028,hPa
